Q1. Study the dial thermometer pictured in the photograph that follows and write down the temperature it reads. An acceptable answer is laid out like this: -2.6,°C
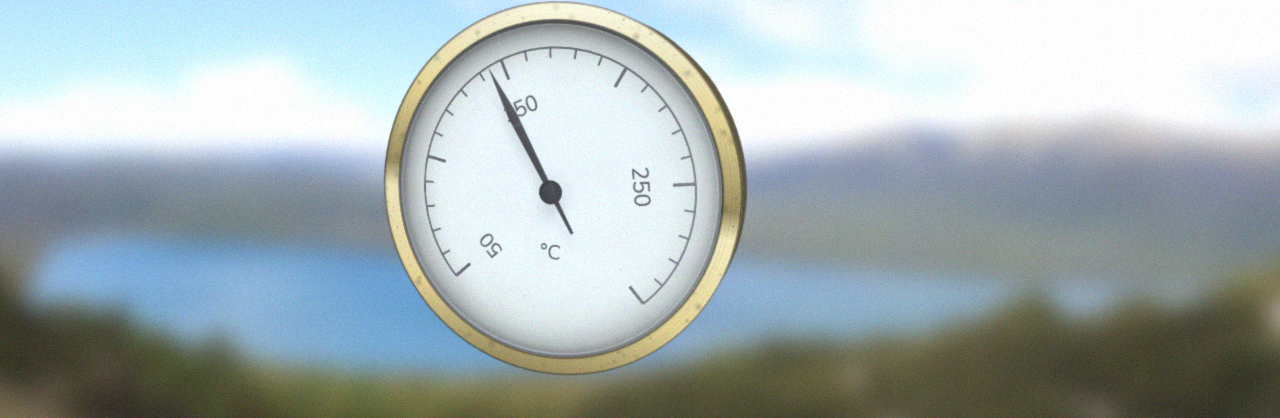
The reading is 145,°C
